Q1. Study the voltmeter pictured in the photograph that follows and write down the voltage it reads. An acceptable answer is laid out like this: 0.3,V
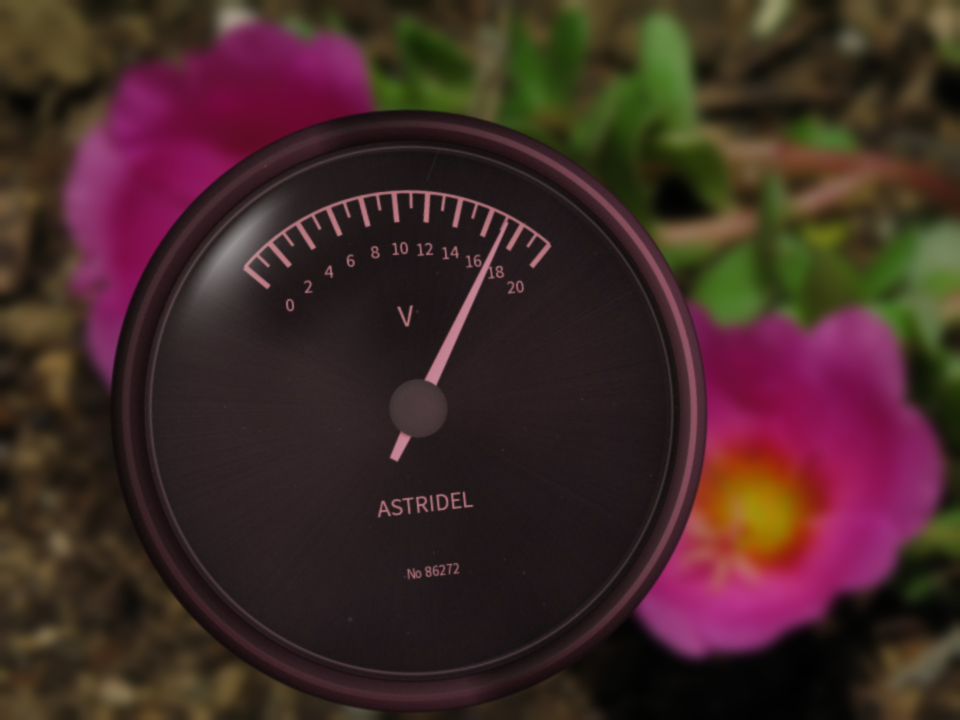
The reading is 17,V
